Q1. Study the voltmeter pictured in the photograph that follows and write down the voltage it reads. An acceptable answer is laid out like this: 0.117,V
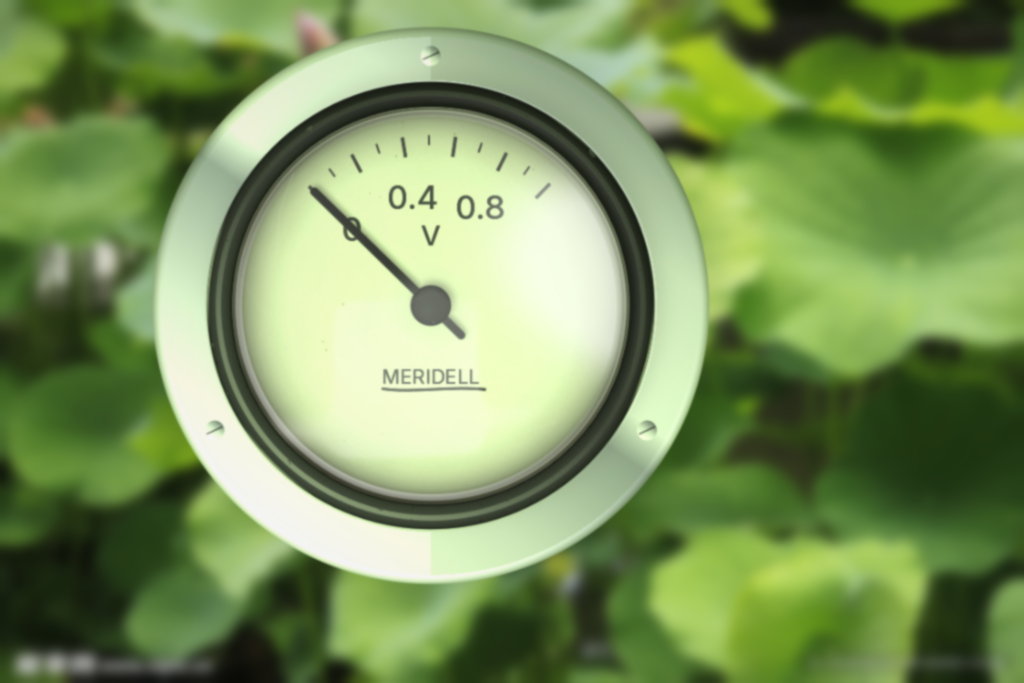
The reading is 0,V
